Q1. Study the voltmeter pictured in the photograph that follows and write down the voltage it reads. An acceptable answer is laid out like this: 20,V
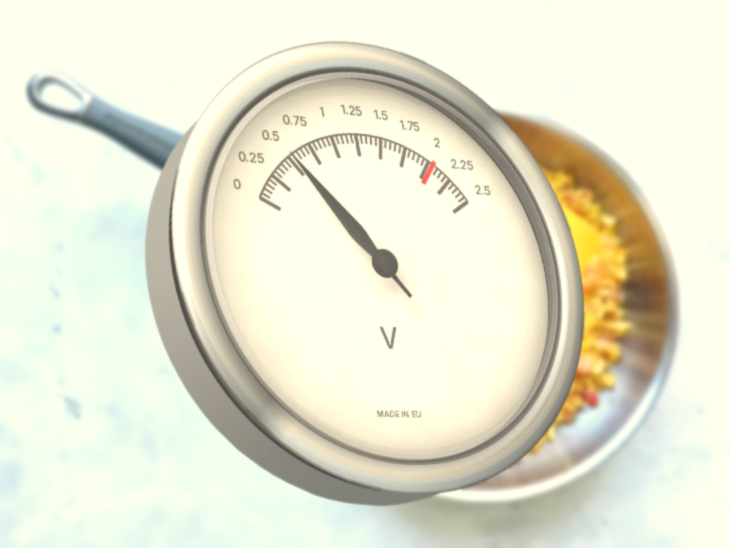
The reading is 0.5,V
